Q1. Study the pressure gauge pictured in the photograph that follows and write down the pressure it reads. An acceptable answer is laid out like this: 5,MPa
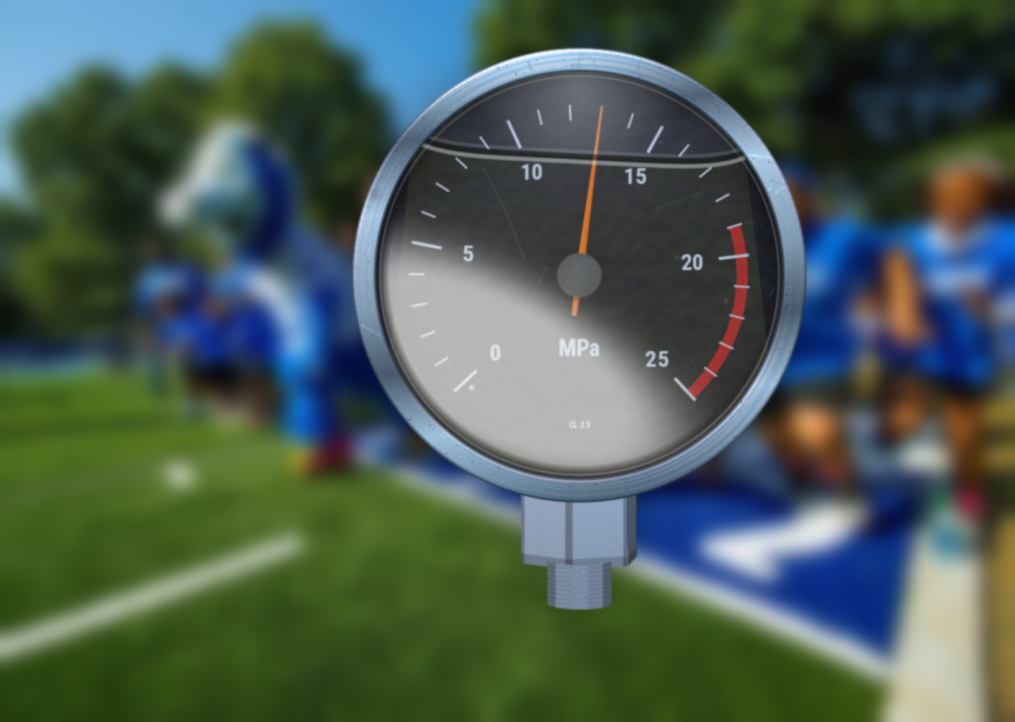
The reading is 13,MPa
